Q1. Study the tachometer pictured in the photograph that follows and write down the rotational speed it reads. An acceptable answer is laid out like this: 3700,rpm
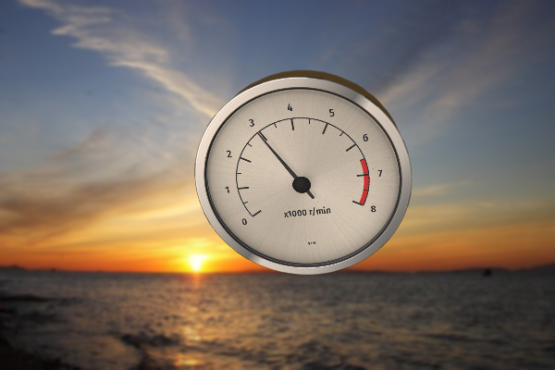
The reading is 3000,rpm
